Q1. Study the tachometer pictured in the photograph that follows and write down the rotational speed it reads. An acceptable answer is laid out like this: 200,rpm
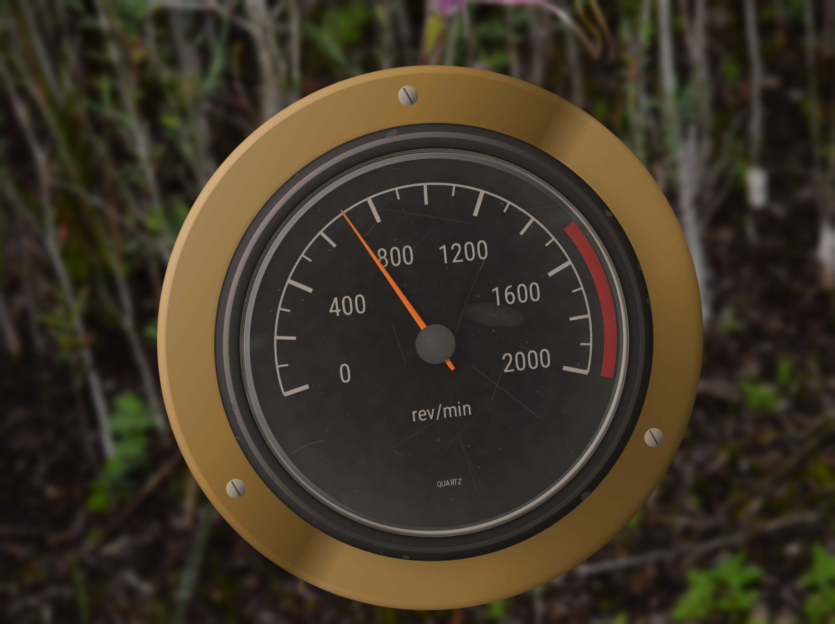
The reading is 700,rpm
